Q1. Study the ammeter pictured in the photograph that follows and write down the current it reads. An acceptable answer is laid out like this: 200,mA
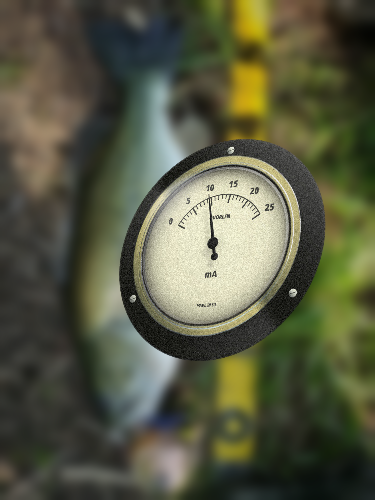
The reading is 10,mA
